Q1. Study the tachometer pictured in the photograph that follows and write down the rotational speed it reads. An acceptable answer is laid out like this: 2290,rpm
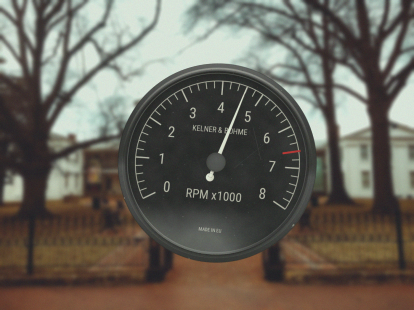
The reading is 4600,rpm
